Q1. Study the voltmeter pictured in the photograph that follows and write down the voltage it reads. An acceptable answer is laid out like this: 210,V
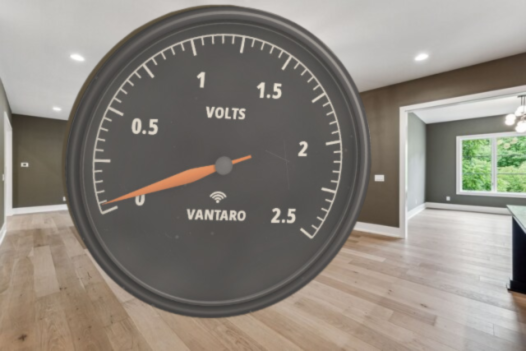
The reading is 0.05,V
